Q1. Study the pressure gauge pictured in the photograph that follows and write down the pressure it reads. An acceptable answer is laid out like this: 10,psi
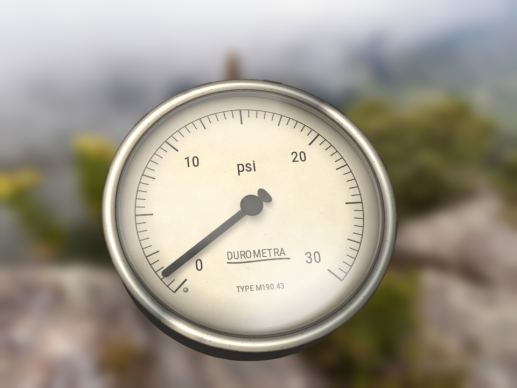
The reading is 1,psi
